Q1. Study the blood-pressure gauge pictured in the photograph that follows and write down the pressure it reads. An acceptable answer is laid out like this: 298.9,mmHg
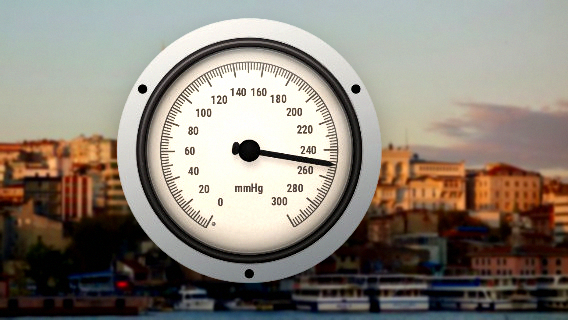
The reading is 250,mmHg
